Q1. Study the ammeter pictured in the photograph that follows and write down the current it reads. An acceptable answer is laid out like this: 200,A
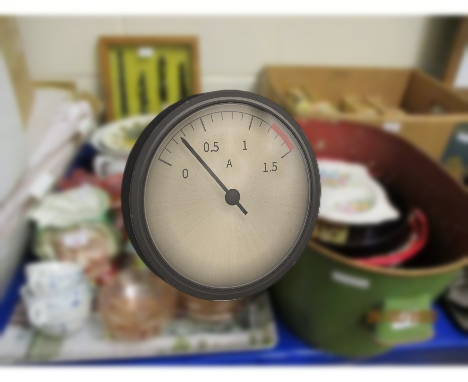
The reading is 0.25,A
